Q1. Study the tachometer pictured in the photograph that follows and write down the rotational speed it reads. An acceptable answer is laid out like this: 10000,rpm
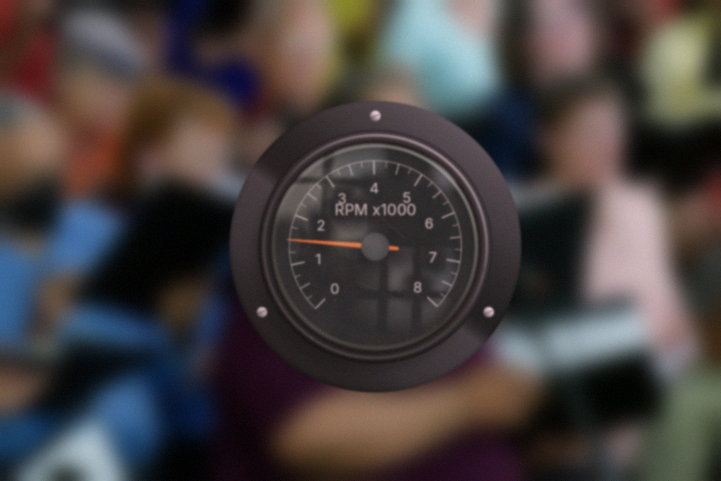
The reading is 1500,rpm
